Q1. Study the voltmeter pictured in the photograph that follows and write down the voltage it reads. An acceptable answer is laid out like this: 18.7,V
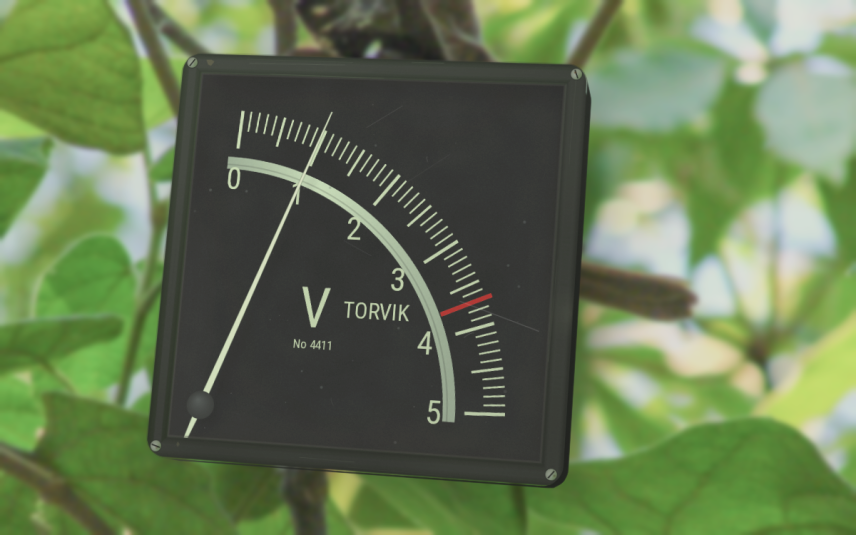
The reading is 1,V
